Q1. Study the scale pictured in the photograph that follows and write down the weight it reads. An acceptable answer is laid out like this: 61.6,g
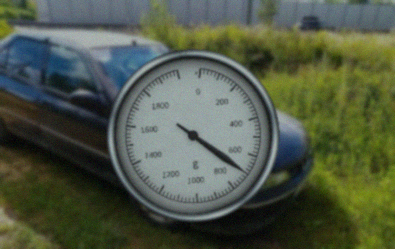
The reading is 700,g
